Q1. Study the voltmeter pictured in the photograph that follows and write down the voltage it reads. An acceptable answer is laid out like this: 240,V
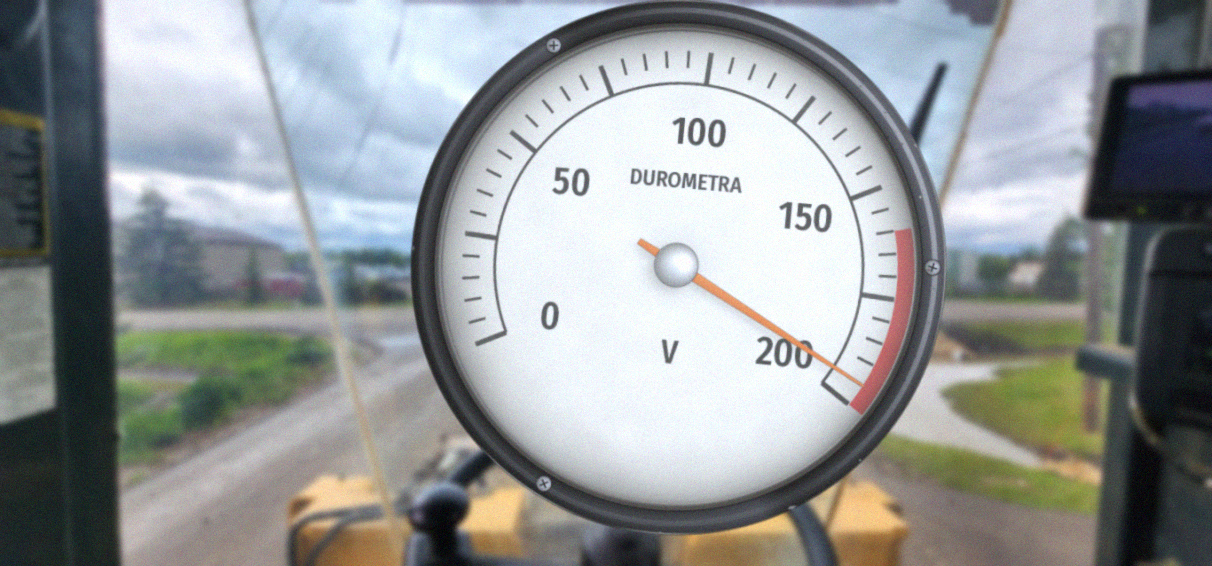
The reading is 195,V
